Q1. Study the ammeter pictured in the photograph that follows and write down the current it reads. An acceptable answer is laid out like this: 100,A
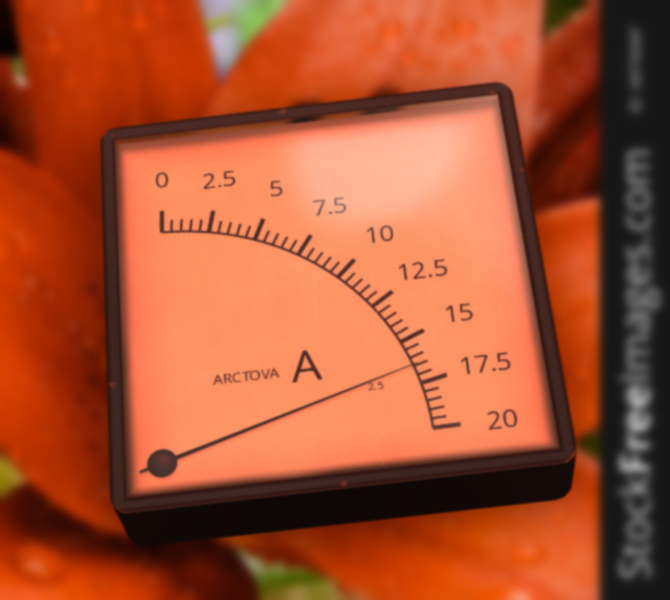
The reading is 16.5,A
